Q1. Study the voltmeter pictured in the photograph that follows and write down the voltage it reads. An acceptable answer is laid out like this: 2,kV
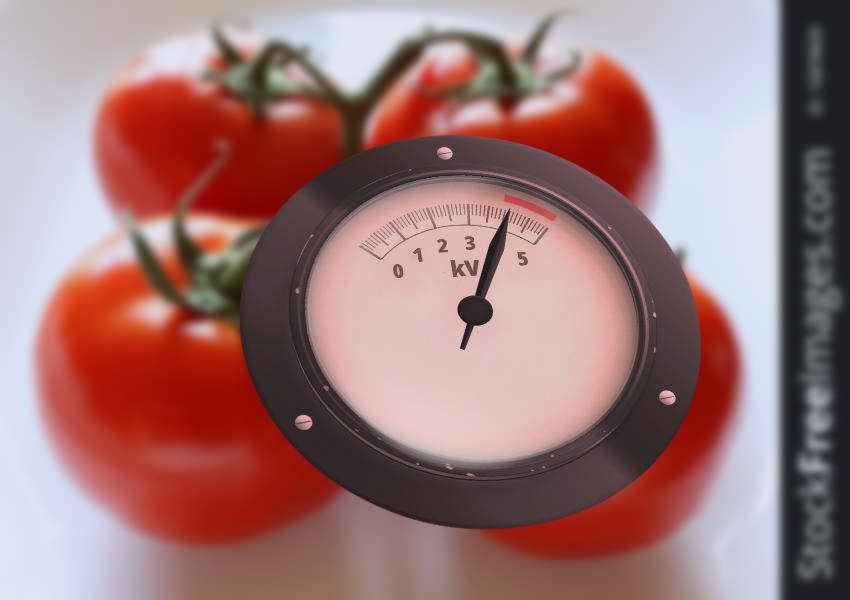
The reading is 4,kV
